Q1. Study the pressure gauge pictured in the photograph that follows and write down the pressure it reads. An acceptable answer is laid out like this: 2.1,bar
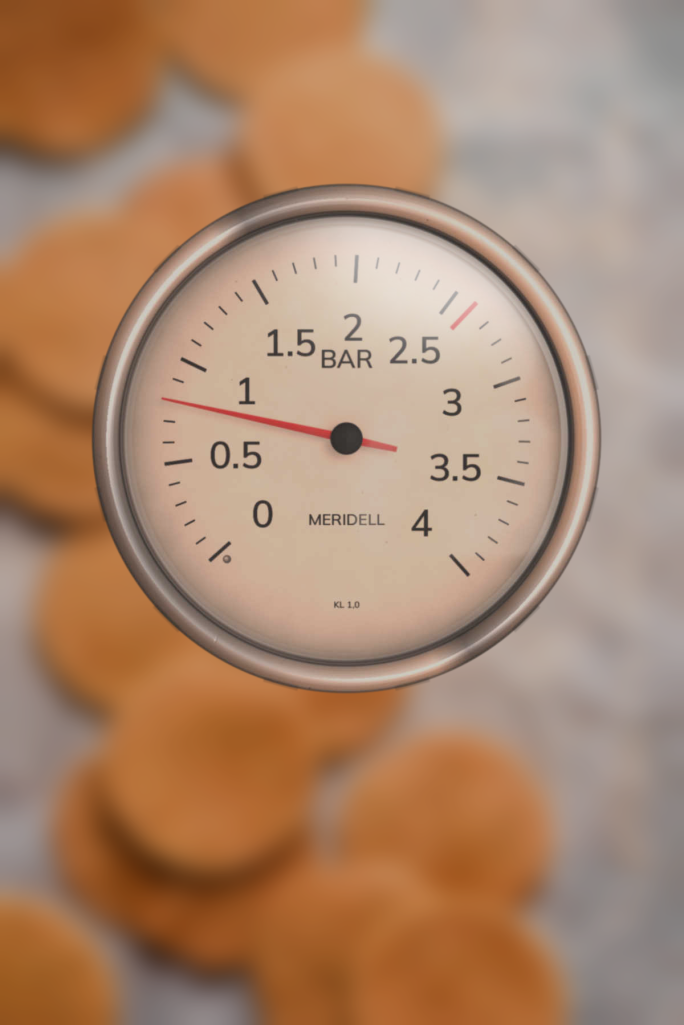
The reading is 0.8,bar
